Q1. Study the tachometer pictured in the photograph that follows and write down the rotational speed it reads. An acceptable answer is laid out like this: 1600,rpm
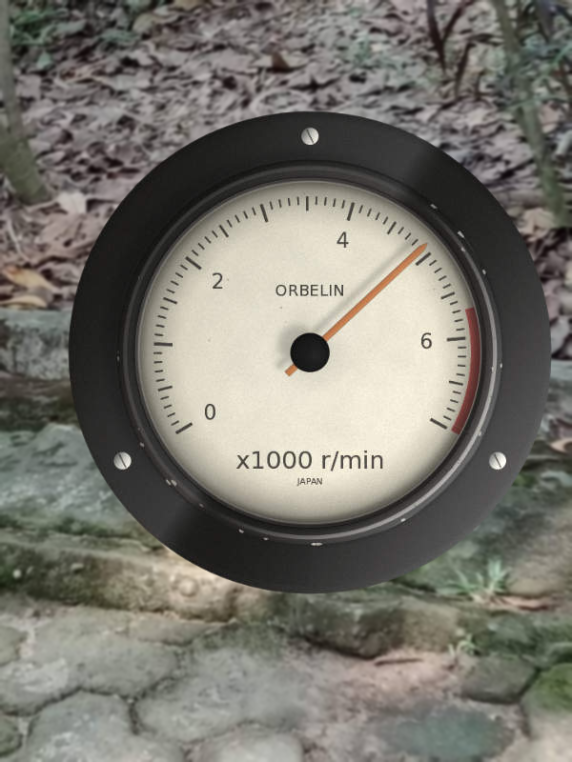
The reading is 4900,rpm
